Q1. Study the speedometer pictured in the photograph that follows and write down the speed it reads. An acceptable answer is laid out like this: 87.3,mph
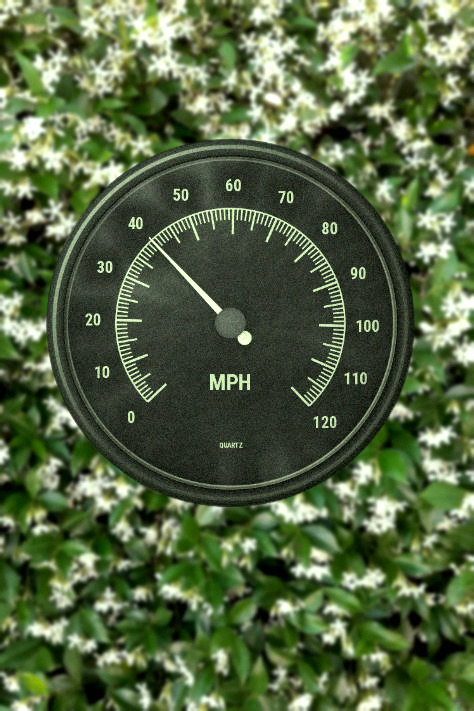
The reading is 40,mph
